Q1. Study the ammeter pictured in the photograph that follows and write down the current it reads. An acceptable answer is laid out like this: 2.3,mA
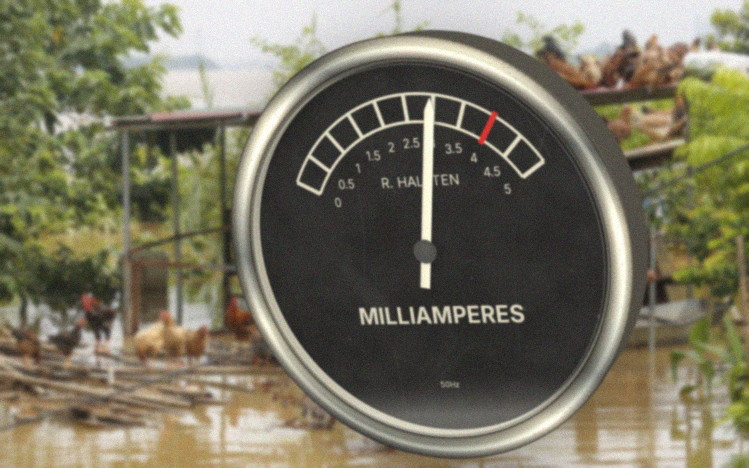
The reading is 3,mA
